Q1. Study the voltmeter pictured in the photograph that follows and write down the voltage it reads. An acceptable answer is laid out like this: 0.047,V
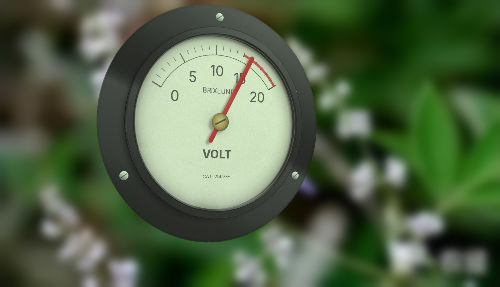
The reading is 15,V
